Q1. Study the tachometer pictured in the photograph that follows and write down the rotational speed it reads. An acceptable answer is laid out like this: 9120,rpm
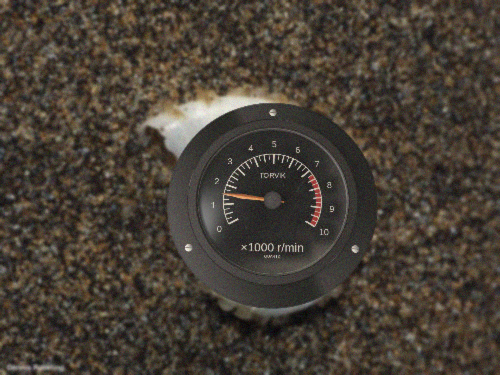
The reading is 1500,rpm
